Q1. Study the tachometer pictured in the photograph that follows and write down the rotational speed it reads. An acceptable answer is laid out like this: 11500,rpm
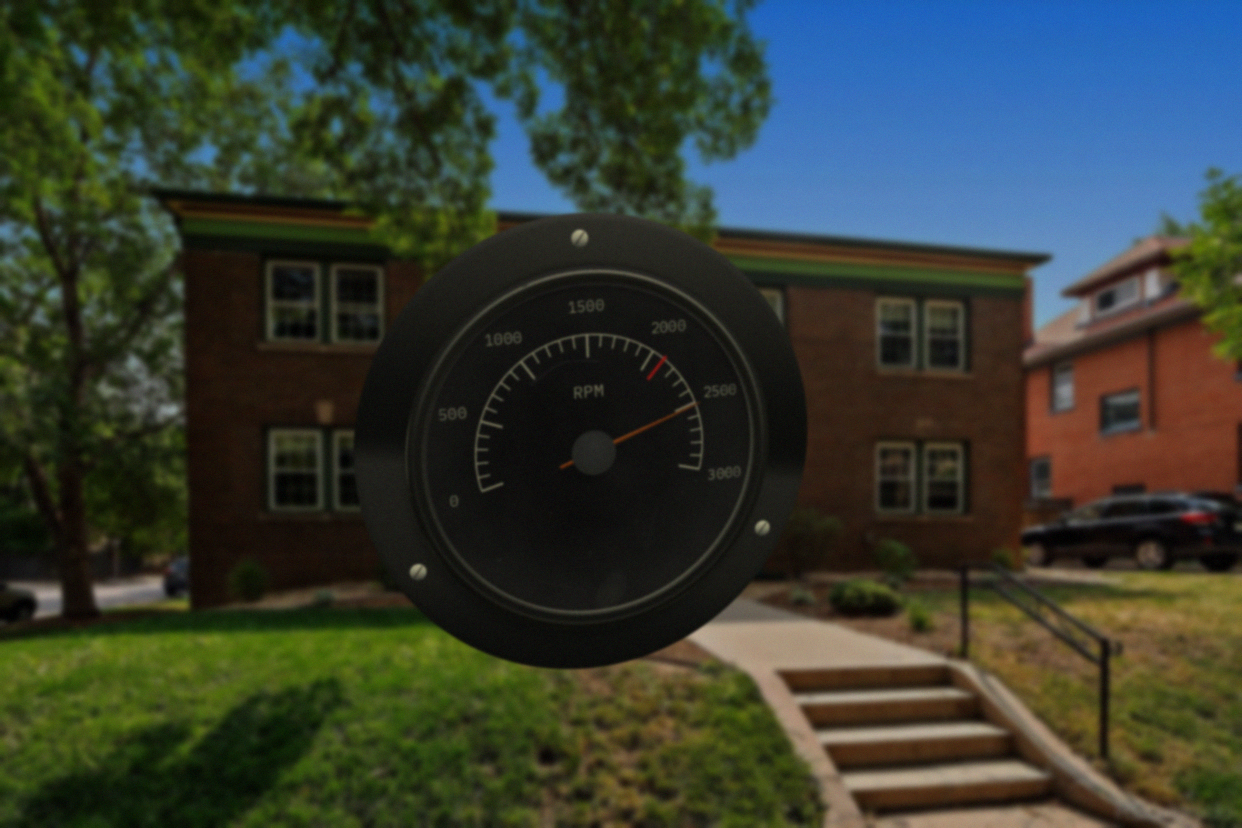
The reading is 2500,rpm
